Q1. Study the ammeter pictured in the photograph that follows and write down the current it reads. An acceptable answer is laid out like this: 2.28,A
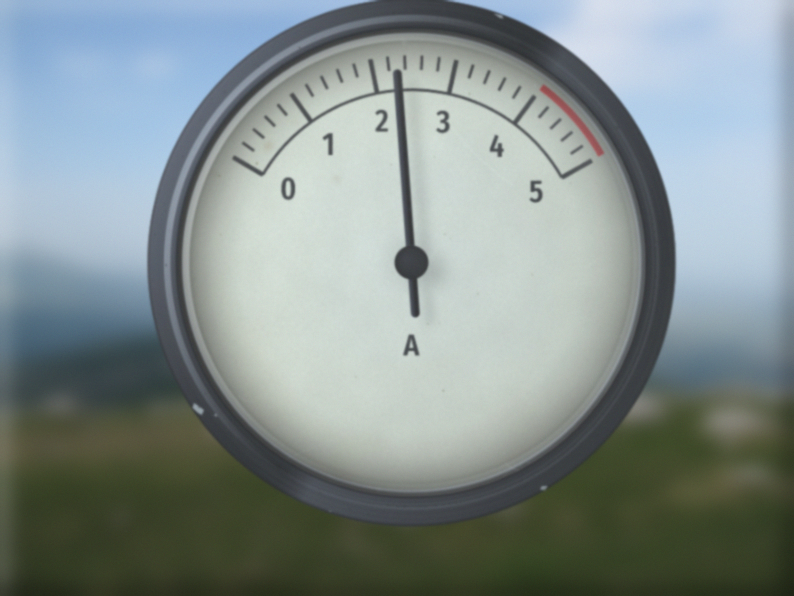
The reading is 2.3,A
